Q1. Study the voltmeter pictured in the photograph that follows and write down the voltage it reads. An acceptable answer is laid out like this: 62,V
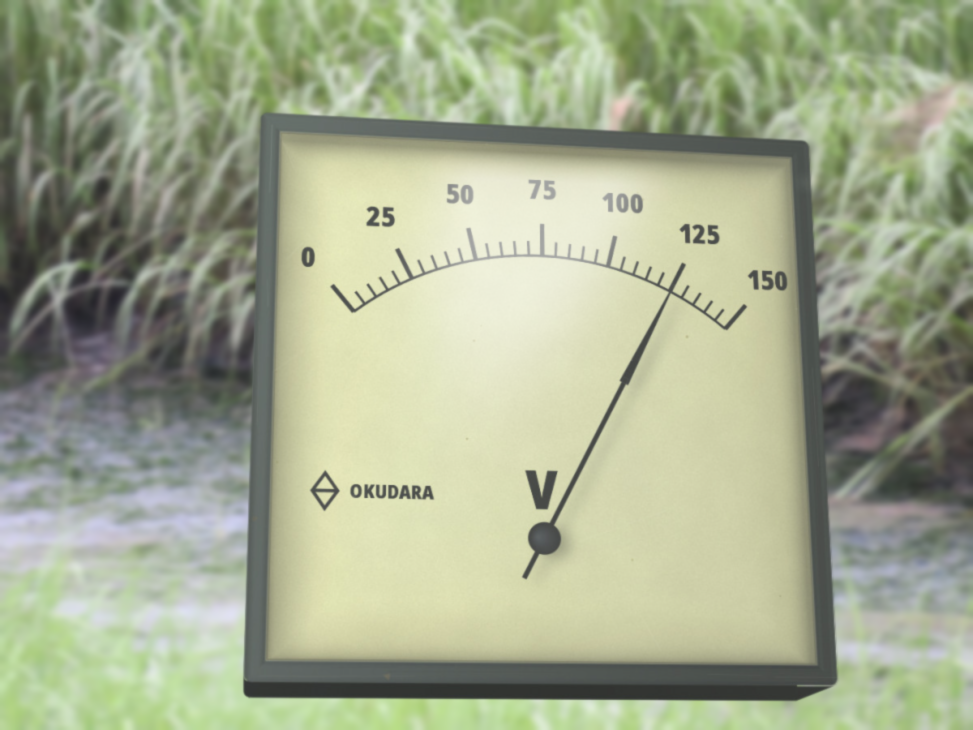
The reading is 125,V
